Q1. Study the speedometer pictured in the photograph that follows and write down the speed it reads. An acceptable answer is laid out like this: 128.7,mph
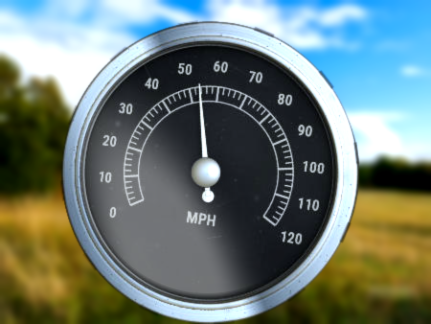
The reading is 54,mph
